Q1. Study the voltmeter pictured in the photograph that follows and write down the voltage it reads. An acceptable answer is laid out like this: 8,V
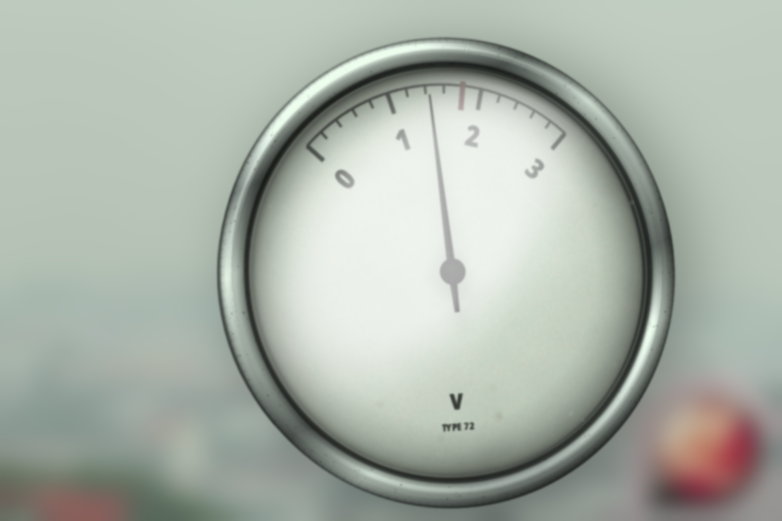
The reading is 1.4,V
